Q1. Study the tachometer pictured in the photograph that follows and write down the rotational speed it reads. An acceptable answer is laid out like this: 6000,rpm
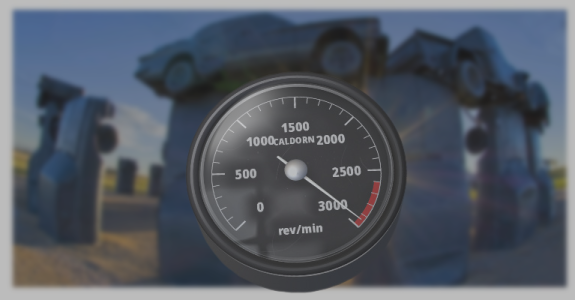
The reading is 2950,rpm
